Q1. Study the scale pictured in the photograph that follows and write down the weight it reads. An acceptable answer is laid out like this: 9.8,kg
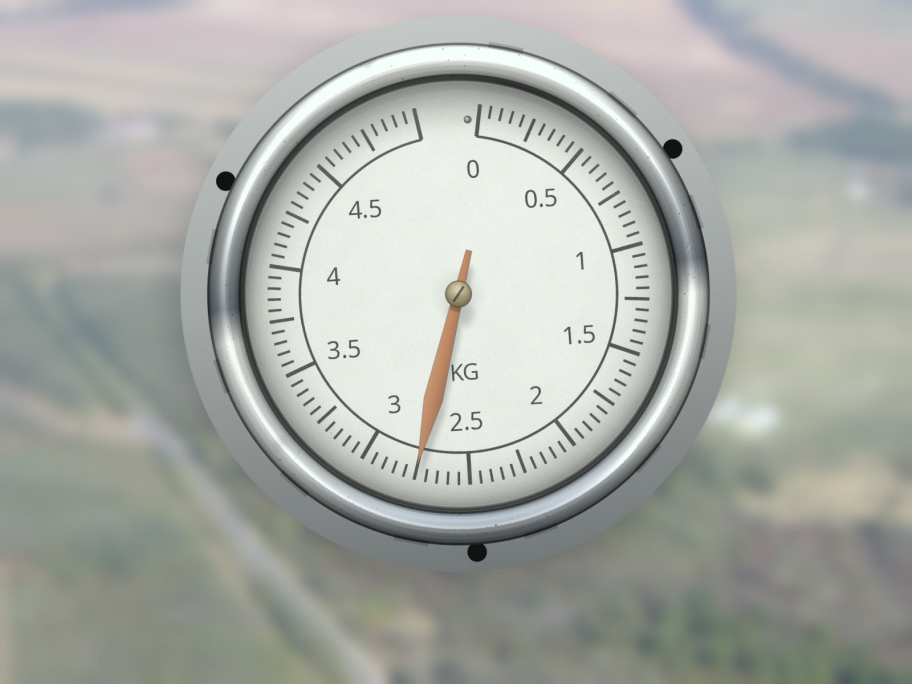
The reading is 2.75,kg
